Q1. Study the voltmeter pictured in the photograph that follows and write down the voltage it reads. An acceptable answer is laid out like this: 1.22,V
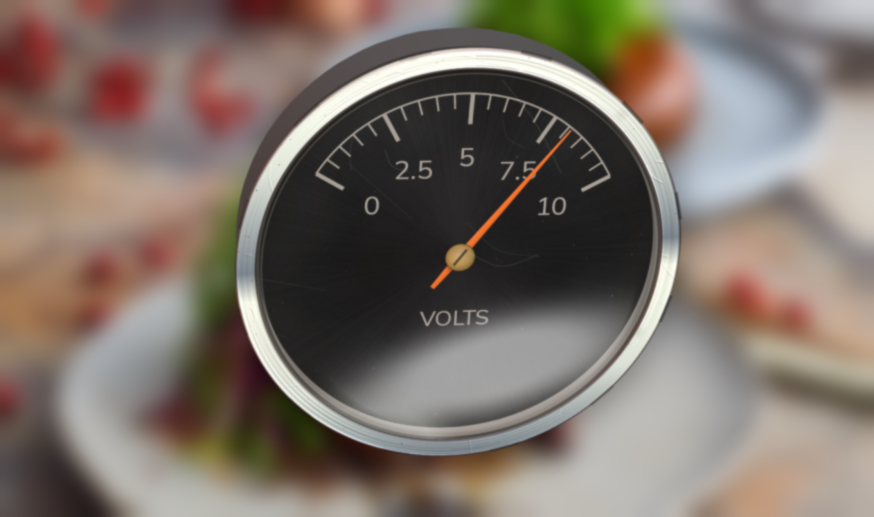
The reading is 8,V
